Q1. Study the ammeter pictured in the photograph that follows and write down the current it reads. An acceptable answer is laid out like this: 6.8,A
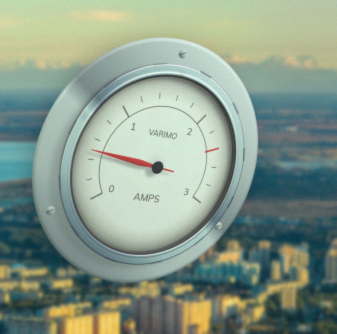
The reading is 0.5,A
